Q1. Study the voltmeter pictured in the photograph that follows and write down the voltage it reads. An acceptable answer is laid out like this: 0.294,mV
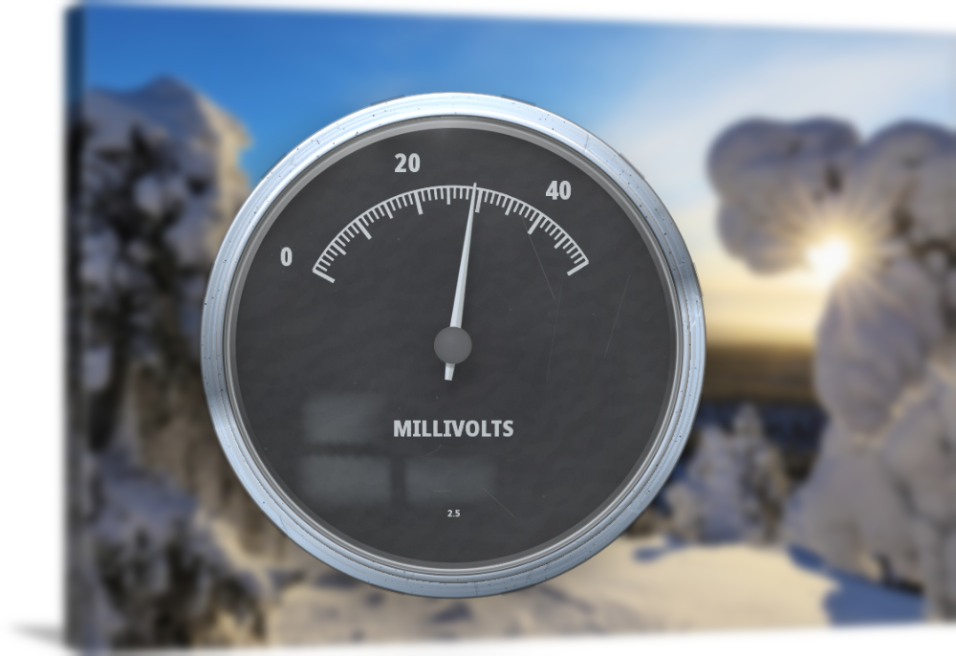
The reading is 29,mV
